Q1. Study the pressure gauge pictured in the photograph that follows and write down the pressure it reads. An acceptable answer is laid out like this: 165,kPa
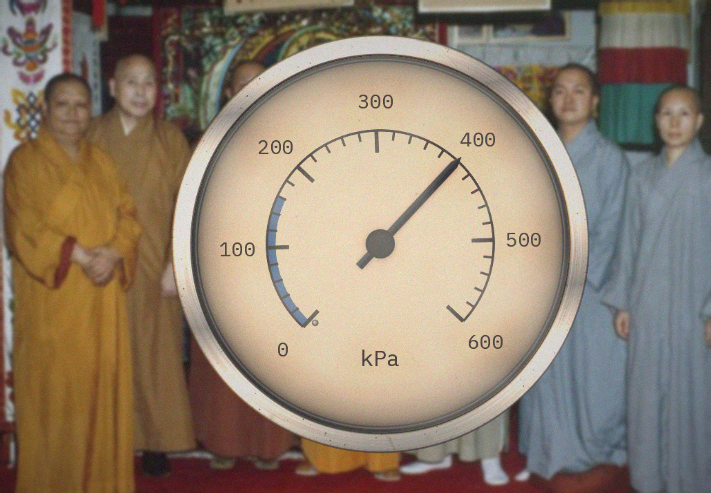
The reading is 400,kPa
